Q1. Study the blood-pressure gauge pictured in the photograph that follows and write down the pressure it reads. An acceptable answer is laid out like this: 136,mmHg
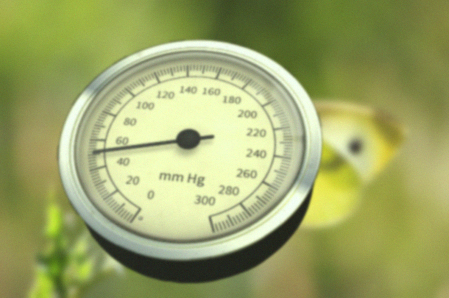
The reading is 50,mmHg
